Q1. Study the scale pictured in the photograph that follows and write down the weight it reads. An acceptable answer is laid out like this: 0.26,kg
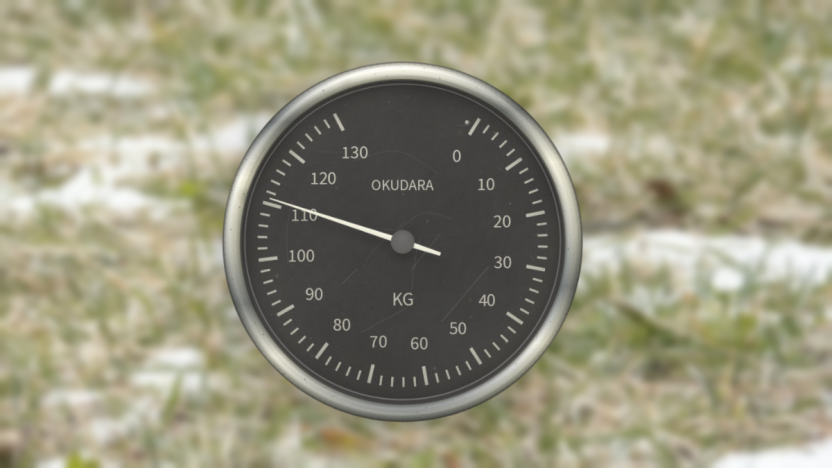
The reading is 111,kg
